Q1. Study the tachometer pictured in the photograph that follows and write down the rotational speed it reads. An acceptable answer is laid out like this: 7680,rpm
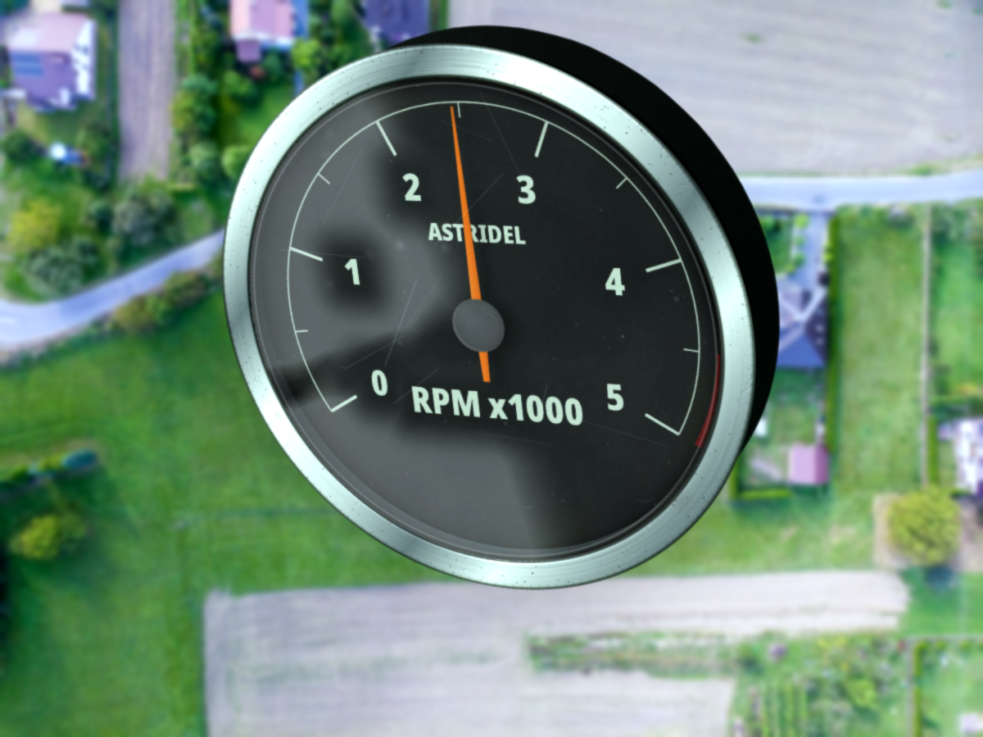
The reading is 2500,rpm
